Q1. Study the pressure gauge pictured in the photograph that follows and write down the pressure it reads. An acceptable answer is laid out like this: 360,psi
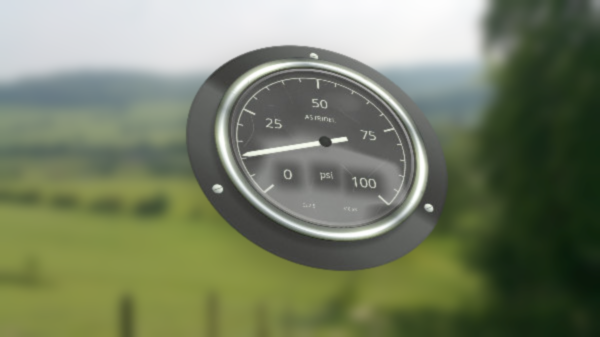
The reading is 10,psi
